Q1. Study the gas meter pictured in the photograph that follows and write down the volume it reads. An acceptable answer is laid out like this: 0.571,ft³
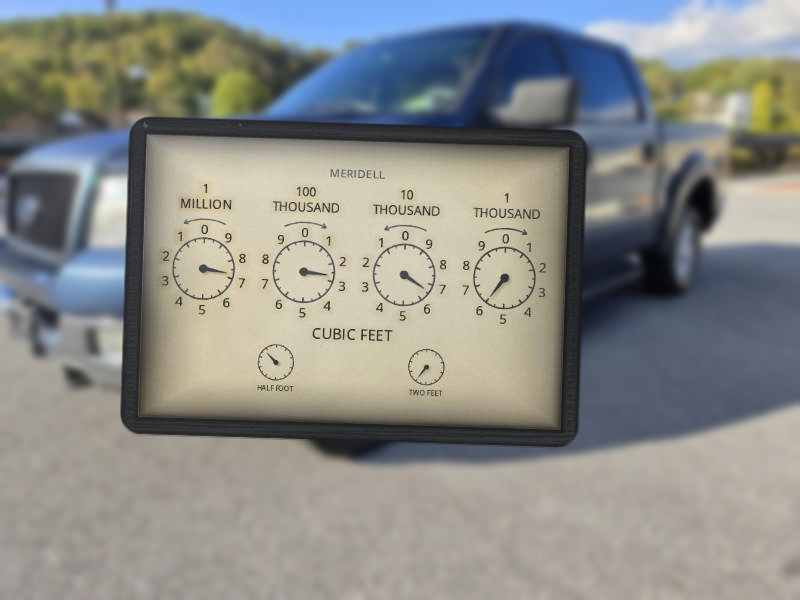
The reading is 726600,ft³
